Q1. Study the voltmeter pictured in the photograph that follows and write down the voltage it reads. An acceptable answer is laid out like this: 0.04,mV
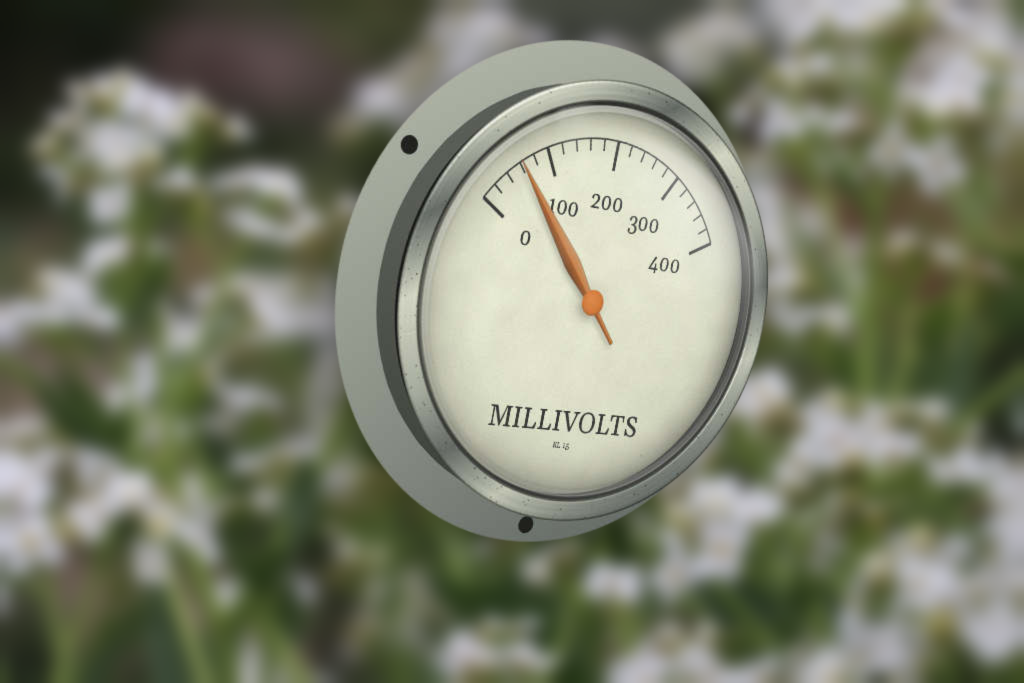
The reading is 60,mV
